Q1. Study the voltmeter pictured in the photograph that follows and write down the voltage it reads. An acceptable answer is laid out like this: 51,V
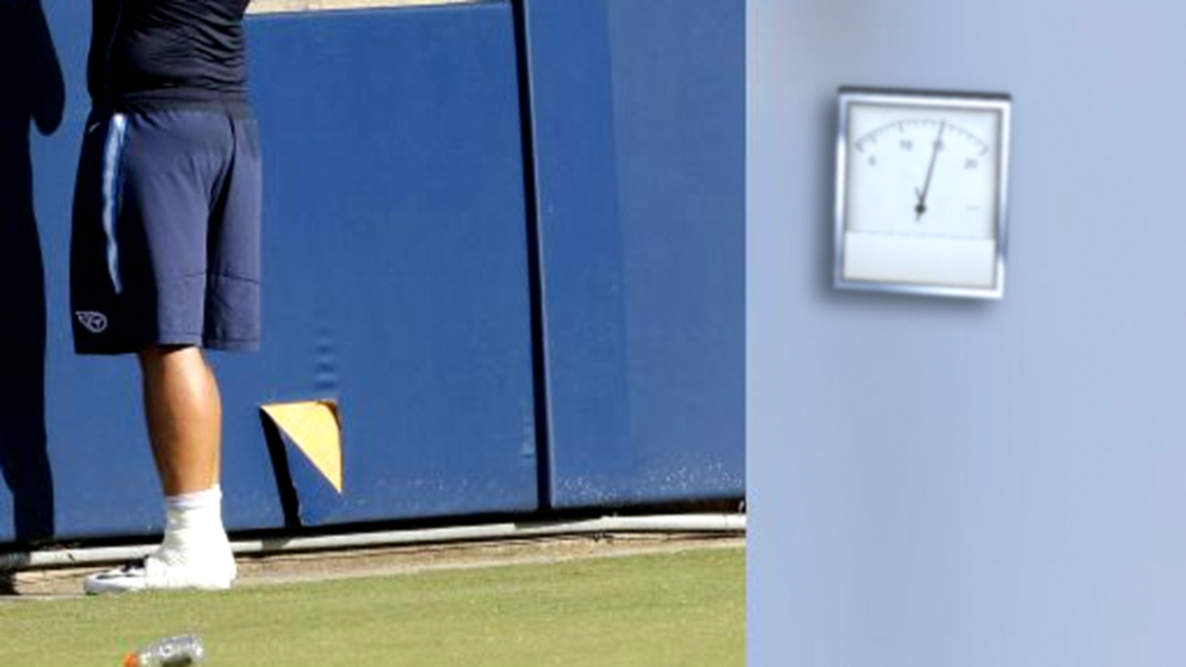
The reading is 15,V
